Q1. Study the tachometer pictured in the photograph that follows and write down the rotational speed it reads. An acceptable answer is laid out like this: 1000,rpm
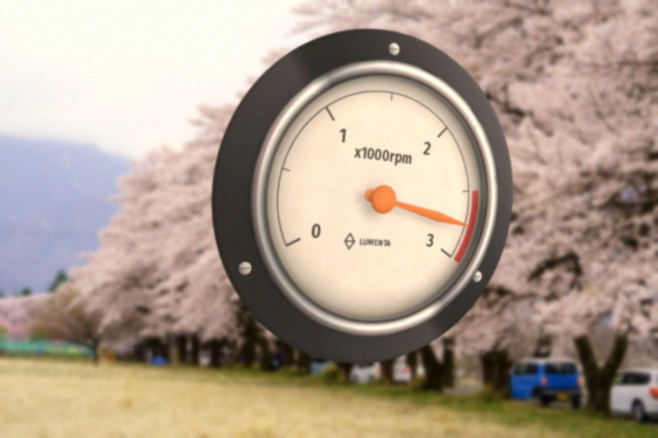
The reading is 2750,rpm
